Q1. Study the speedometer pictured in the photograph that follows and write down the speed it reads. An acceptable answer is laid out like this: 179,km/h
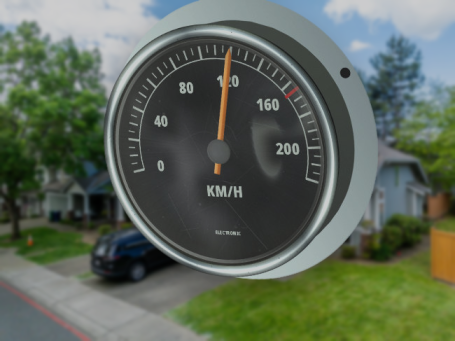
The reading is 120,km/h
